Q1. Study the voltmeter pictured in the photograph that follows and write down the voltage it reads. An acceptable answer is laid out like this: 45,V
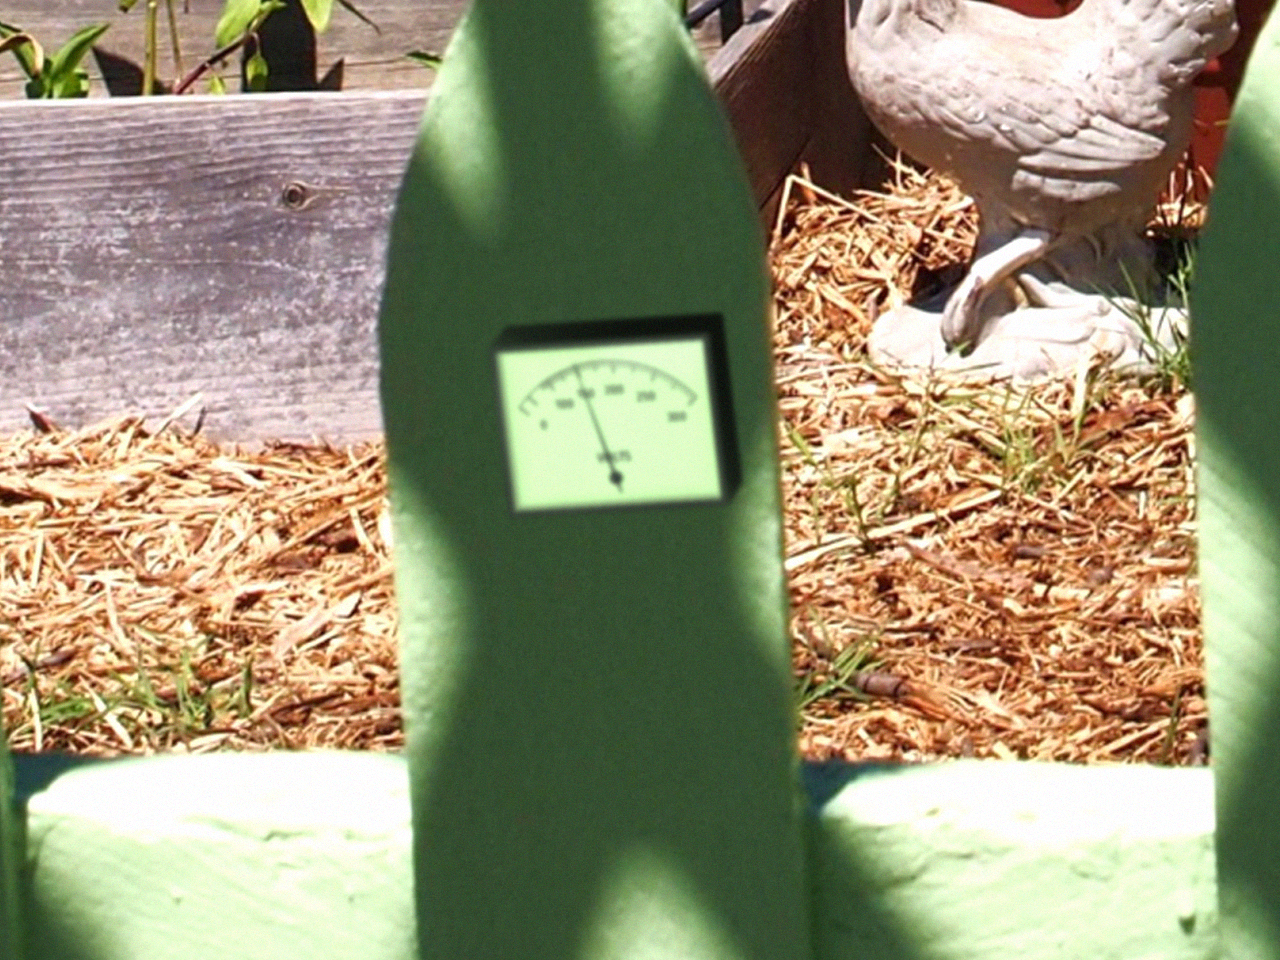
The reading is 150,V
